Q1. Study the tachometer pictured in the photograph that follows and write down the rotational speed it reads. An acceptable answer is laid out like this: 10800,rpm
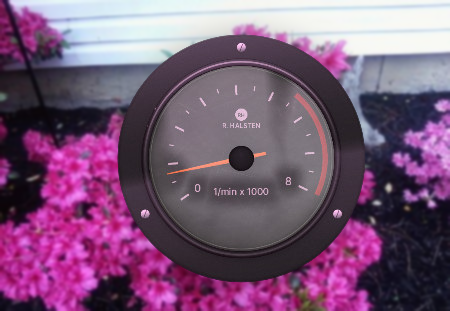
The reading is 750,rpm
